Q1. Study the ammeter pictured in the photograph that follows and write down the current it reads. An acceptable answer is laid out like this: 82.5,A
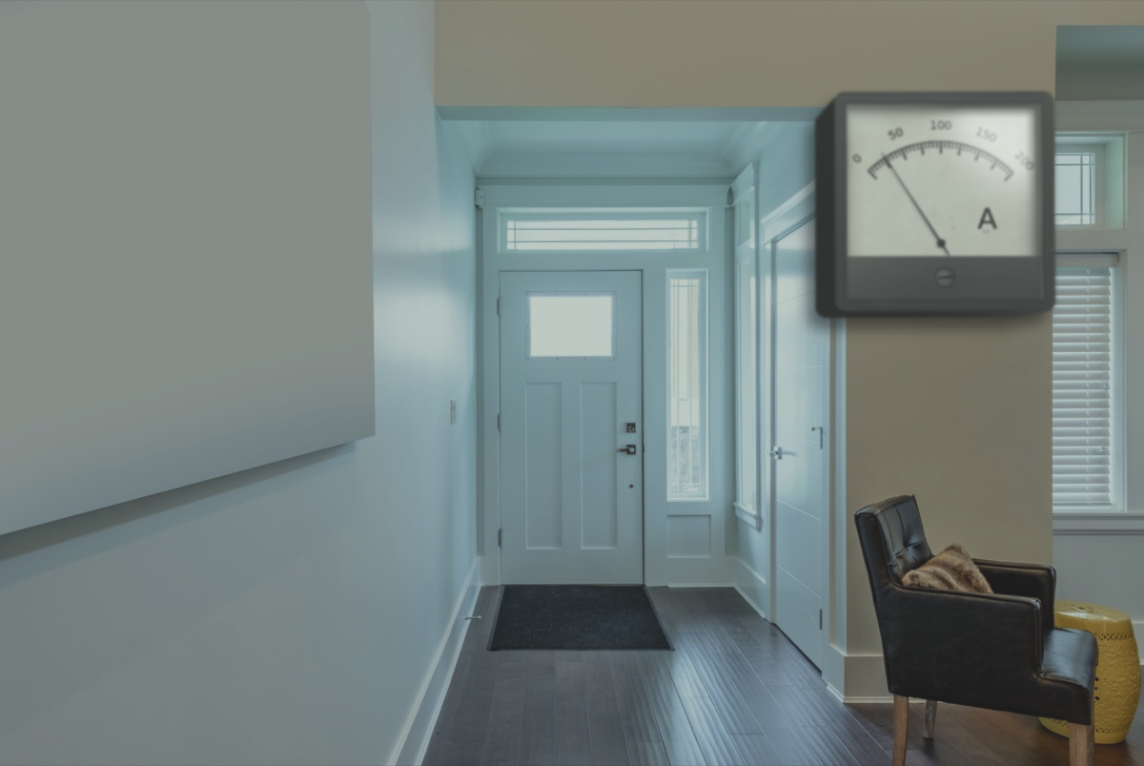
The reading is 25,A
